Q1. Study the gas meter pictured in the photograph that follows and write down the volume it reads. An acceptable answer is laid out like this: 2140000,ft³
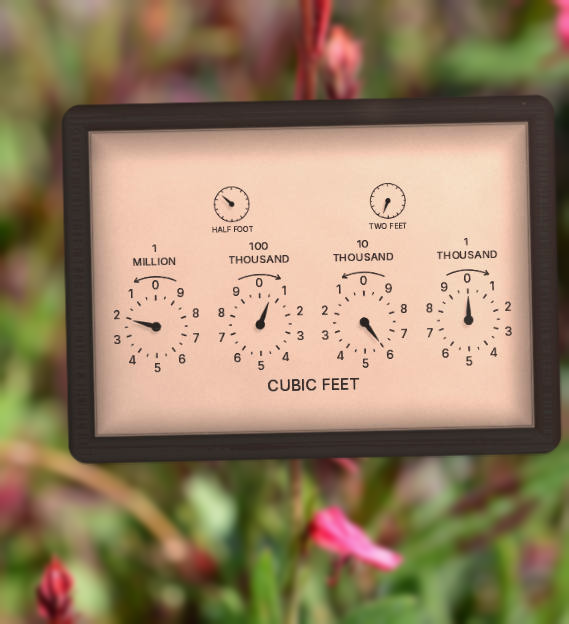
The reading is 206000,ft³
